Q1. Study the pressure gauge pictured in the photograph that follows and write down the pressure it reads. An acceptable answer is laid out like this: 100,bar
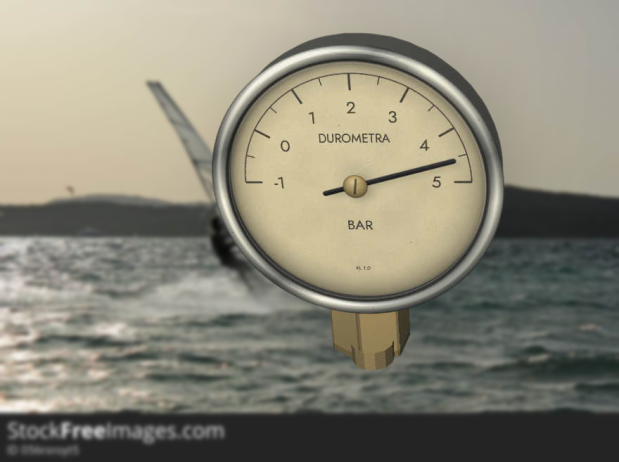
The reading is 4.5,bar
